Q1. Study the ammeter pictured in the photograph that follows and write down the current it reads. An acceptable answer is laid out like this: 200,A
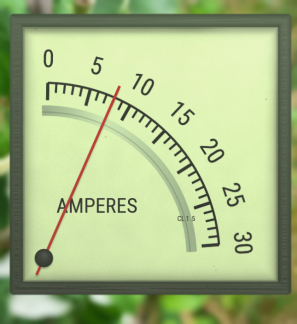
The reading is 8,A
